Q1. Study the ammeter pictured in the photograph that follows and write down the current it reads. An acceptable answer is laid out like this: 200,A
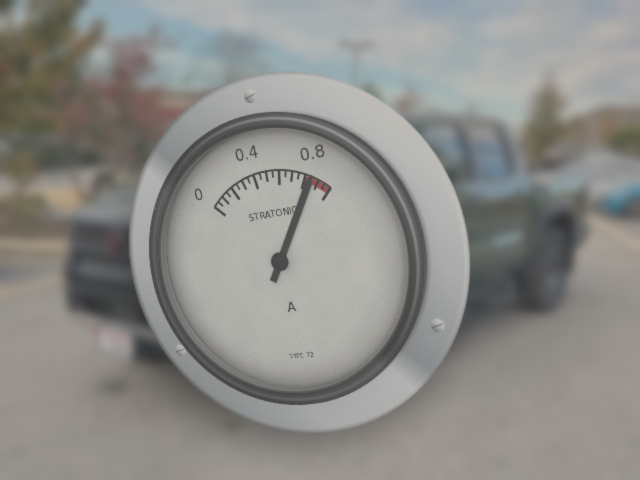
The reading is 0.85,A
